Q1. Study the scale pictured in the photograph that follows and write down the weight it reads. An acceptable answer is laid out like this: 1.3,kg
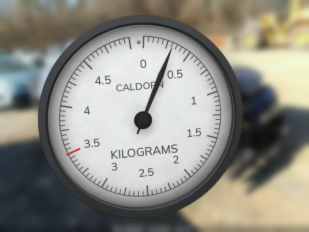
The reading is 0.3,kg
